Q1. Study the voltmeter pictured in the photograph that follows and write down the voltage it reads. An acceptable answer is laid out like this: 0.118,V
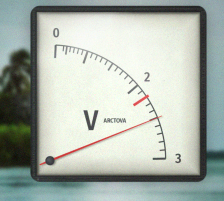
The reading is 2.5,V
